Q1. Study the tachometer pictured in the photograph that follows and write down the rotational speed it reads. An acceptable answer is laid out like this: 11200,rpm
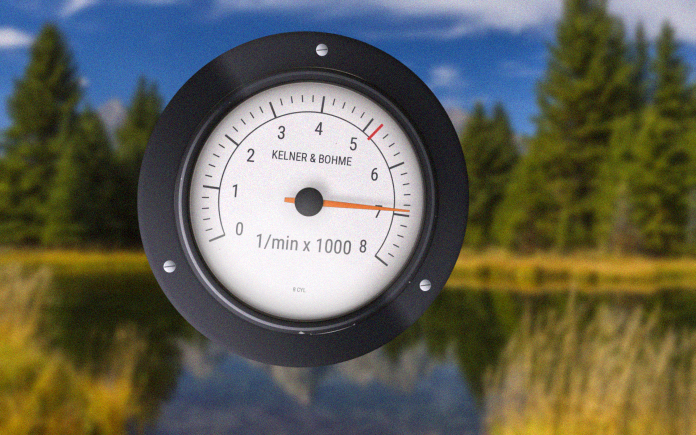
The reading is 6900,rpm
